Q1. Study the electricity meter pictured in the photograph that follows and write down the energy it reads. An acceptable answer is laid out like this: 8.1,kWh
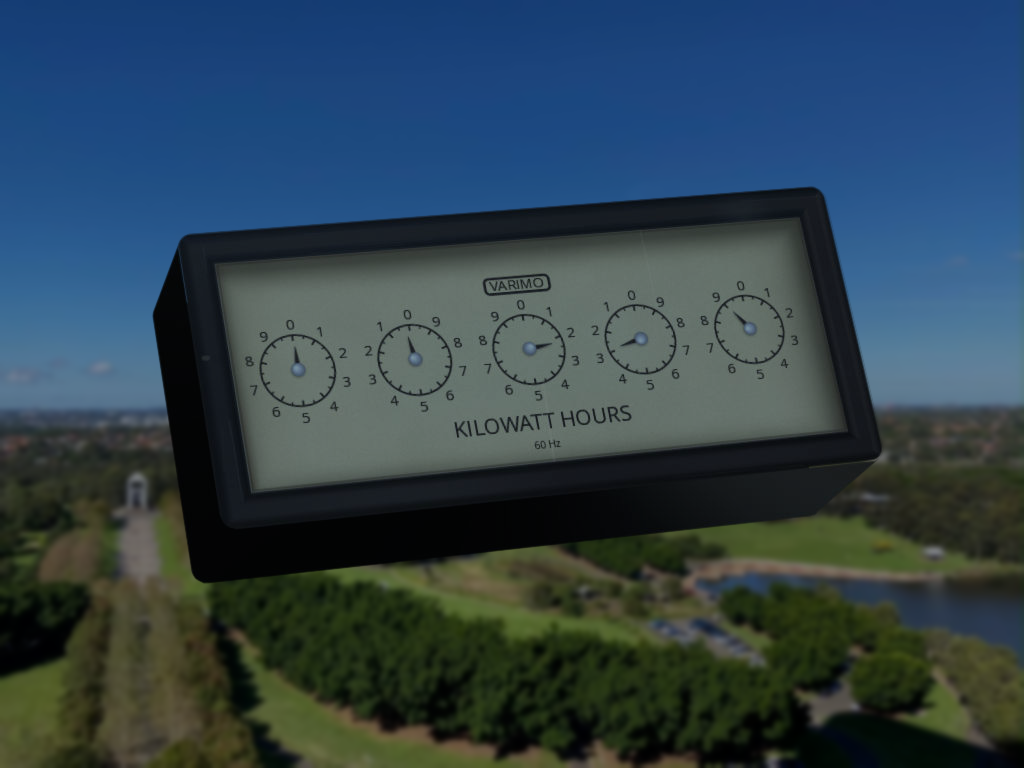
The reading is 229,kWh
